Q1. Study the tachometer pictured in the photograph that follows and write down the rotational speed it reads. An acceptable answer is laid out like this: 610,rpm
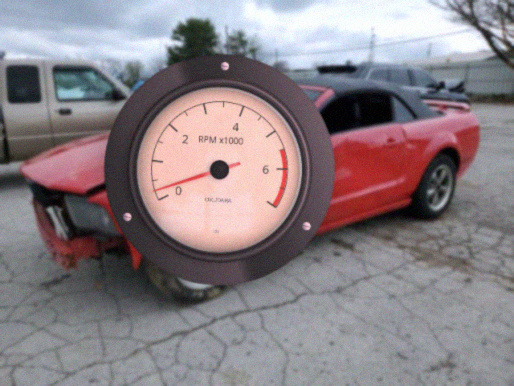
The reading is 250,rpm
